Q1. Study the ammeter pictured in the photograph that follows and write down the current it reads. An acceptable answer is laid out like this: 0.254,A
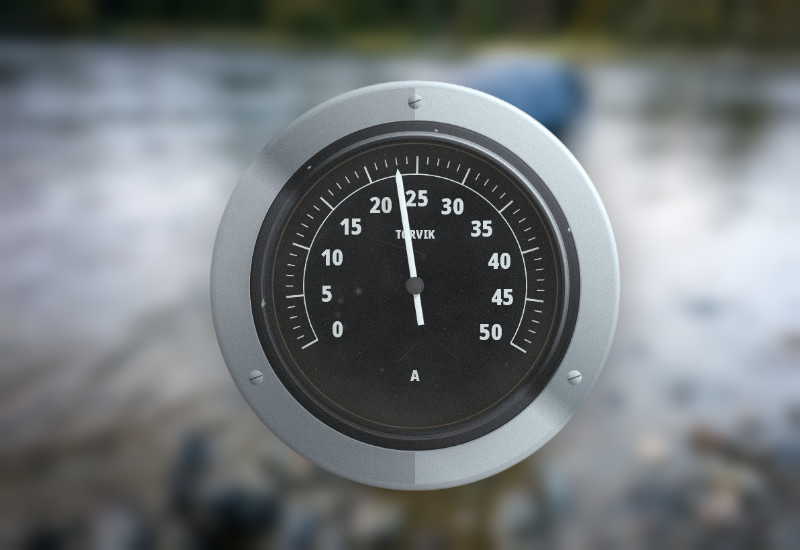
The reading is 23,A
